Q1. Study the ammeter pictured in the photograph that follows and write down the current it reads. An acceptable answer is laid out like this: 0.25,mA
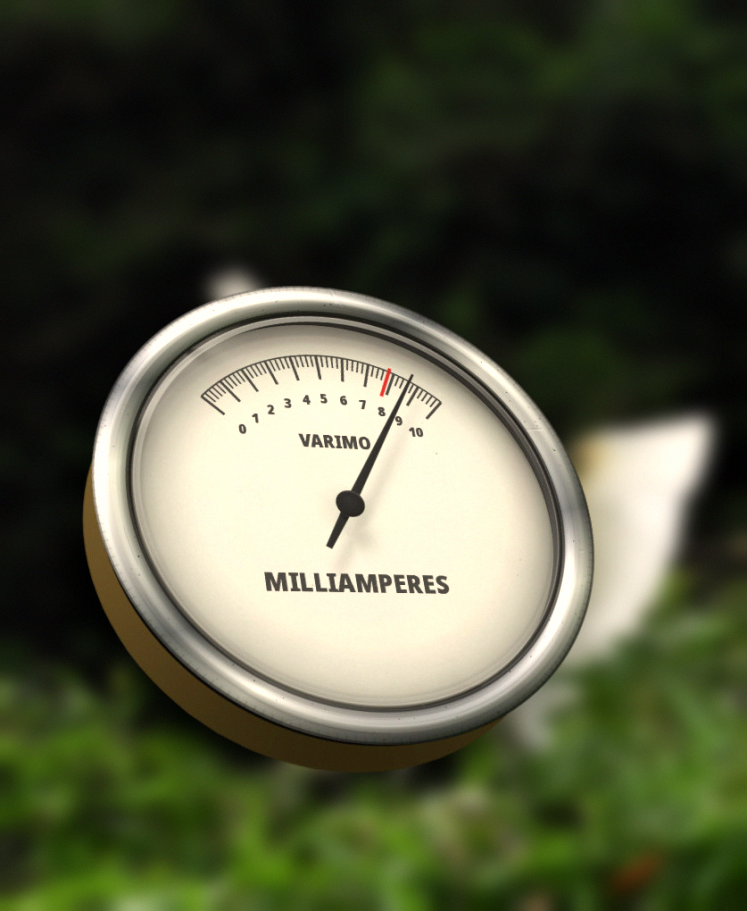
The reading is 8.6,mA
